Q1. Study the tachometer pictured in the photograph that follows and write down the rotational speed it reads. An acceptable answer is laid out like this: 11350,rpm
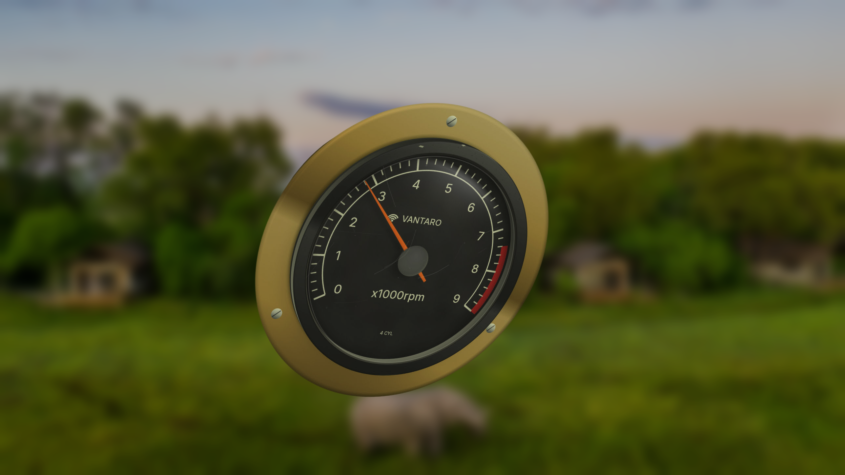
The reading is 2800,rpm
